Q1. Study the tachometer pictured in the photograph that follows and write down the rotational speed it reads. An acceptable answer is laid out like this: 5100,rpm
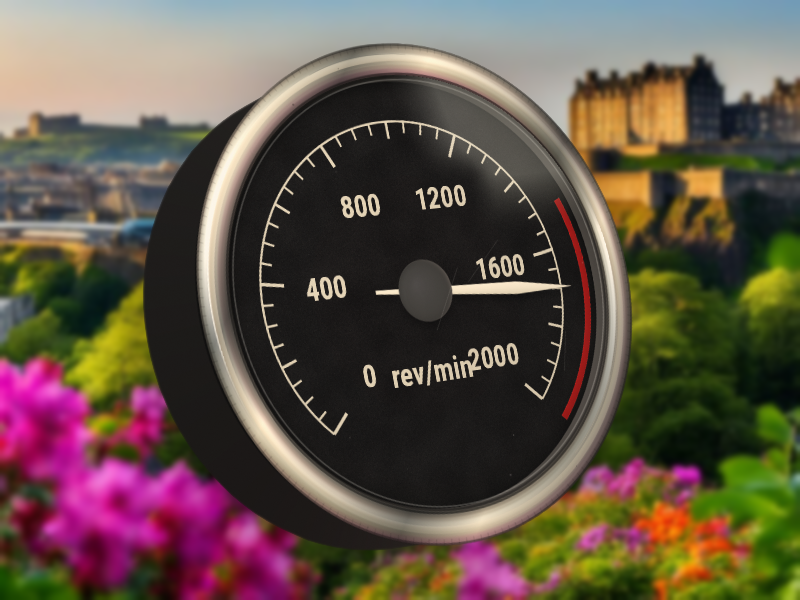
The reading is 1700,rpm
